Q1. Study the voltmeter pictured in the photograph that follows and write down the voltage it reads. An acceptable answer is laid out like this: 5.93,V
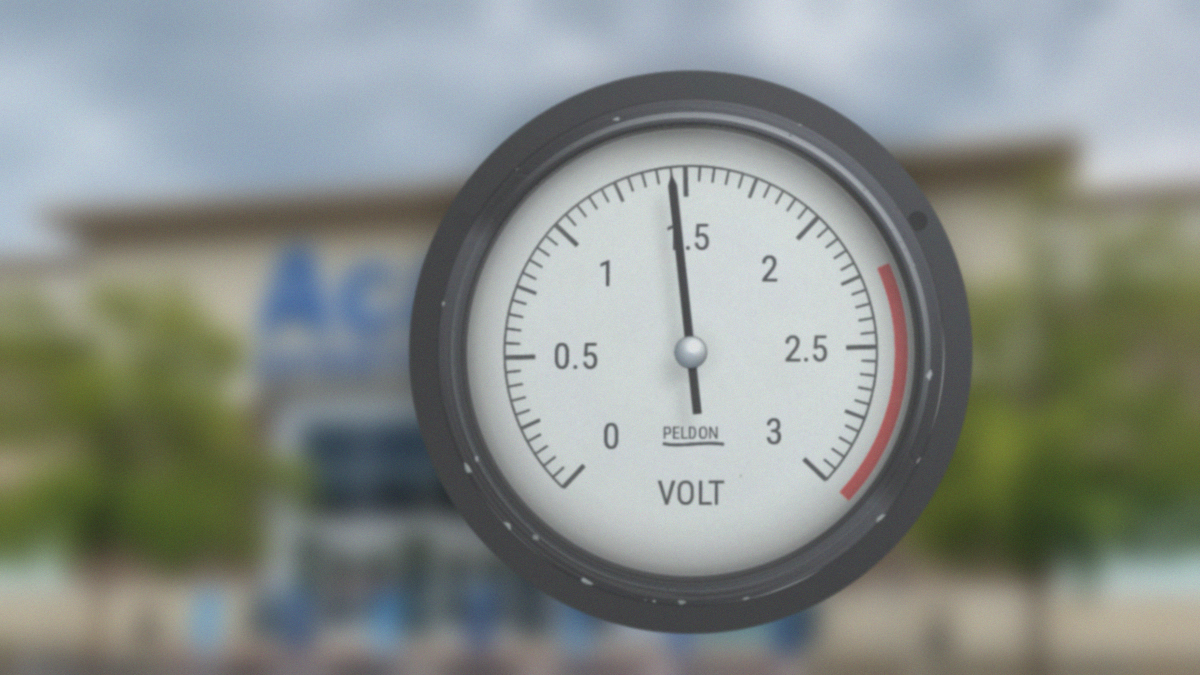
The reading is 1.45,V
